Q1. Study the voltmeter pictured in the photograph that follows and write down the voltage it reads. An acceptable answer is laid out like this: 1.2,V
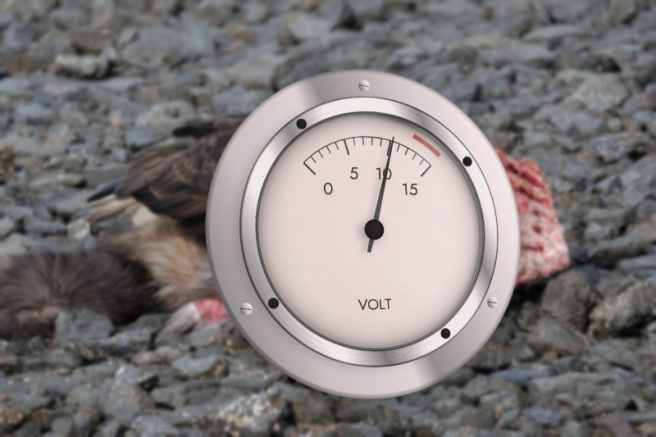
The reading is 10,V
